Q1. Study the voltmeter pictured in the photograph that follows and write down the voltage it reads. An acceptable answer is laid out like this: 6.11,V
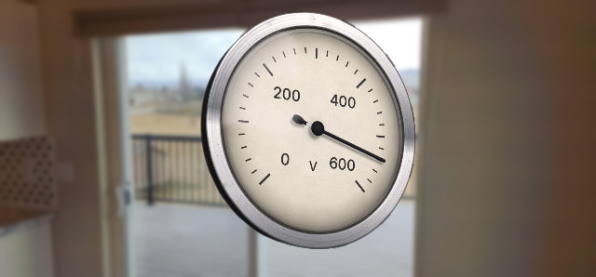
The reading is 540,V
